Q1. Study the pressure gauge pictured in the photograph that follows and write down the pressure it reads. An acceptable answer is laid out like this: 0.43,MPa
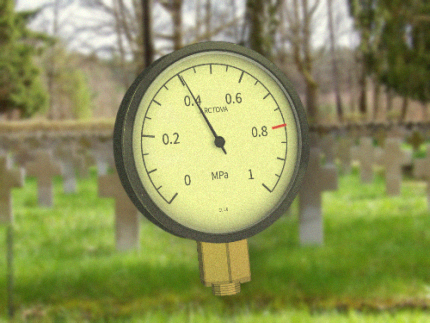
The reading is 0.4,MPa
